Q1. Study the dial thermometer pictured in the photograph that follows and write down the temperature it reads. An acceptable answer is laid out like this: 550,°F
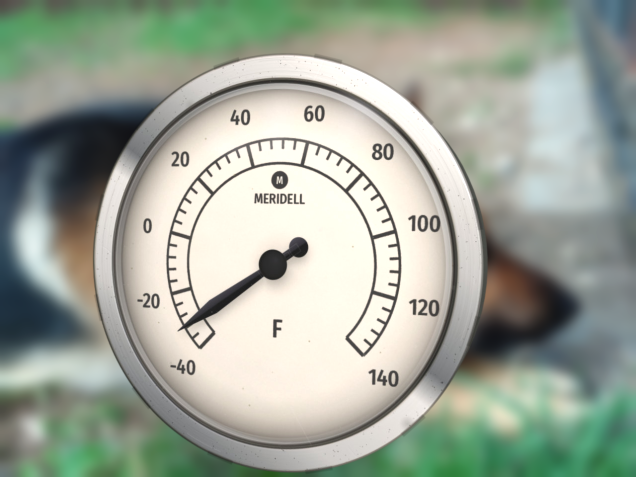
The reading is -32,°F
